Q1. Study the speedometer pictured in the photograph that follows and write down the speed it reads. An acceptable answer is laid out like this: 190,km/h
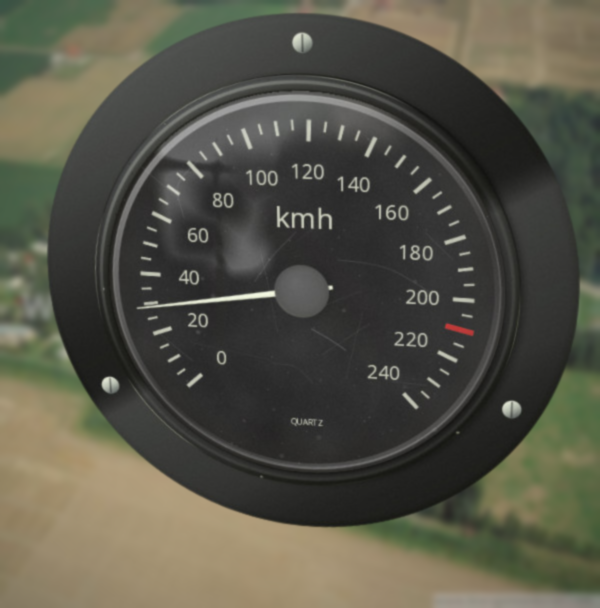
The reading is 30,km/h
